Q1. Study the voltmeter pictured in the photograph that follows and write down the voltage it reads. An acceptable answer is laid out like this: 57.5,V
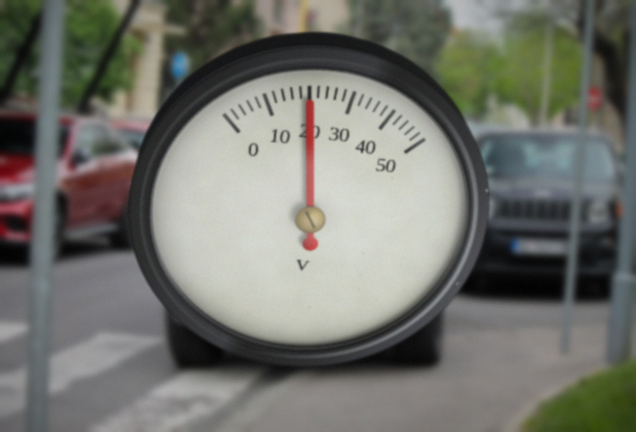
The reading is 20,V
